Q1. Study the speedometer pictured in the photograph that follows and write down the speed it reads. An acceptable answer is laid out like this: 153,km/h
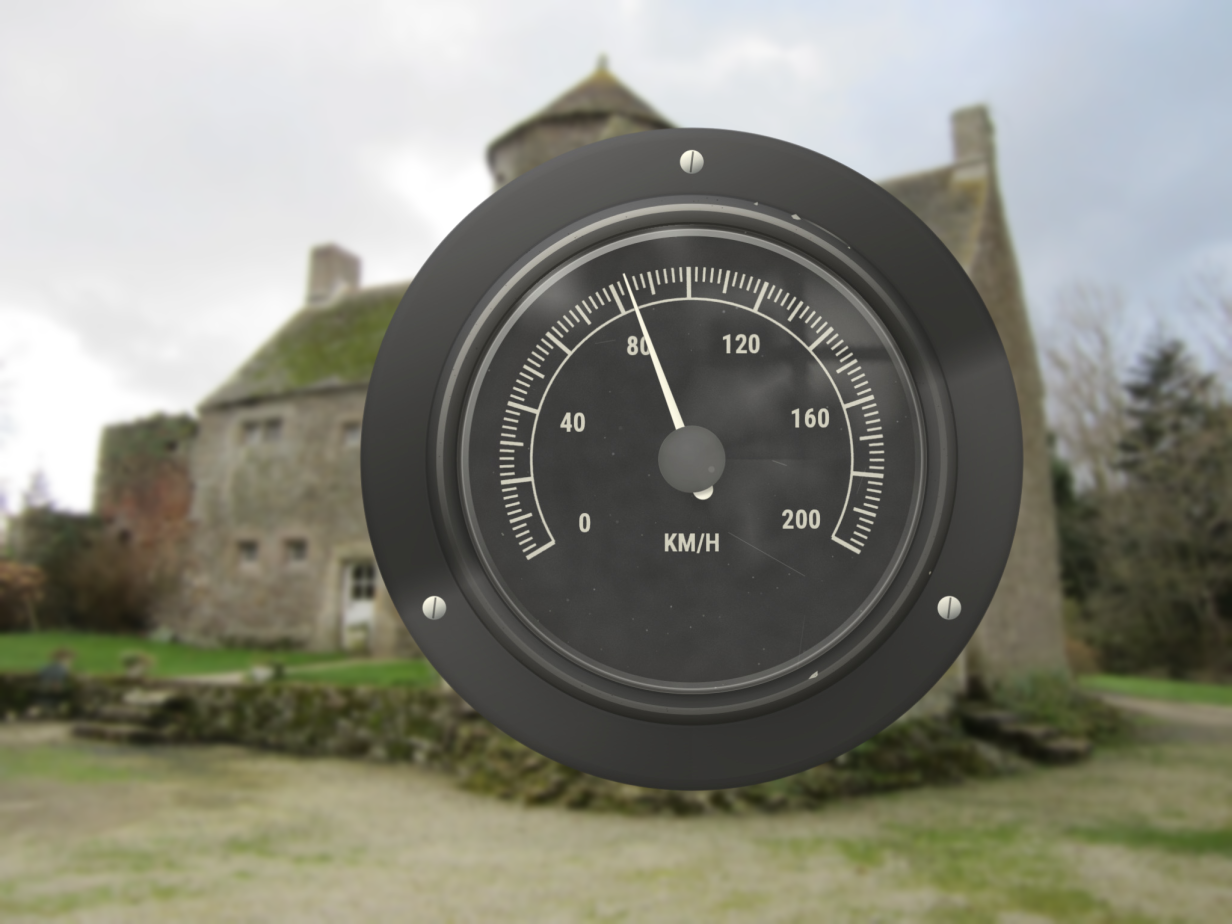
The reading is 84,km/h
